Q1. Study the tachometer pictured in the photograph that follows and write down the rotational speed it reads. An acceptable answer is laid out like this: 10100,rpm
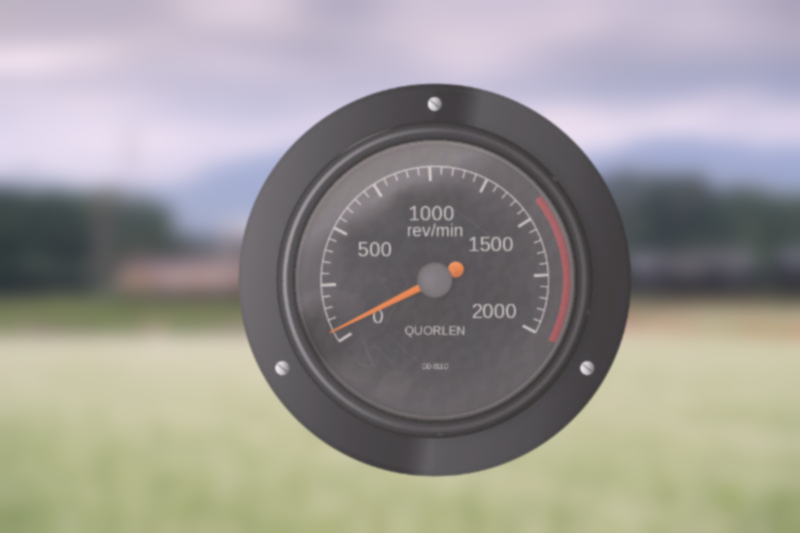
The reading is 50,rpm
